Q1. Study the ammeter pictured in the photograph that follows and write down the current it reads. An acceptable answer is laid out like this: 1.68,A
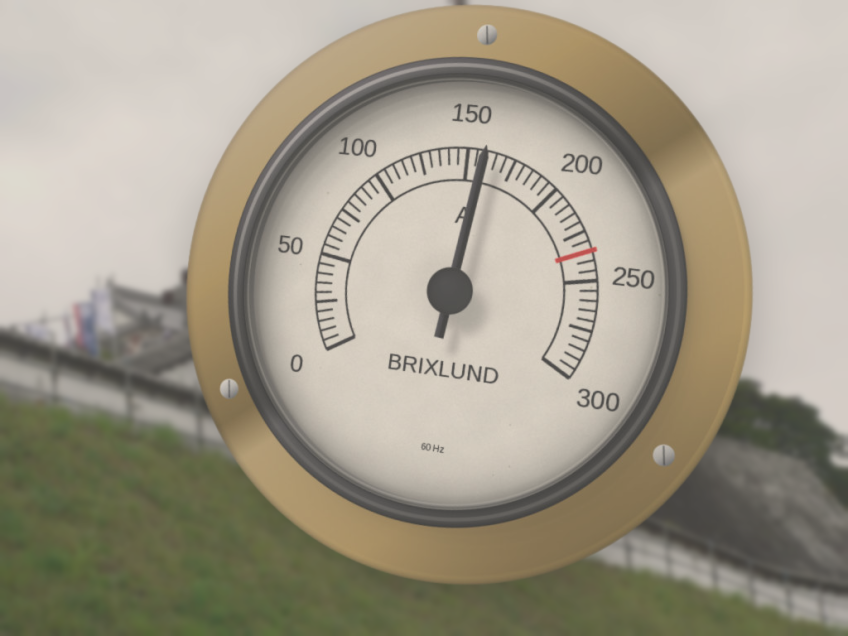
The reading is 160,A
